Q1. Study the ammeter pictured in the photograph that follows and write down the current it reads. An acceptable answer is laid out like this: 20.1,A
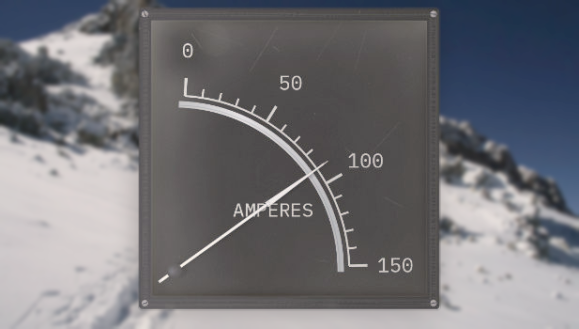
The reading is 90,A
